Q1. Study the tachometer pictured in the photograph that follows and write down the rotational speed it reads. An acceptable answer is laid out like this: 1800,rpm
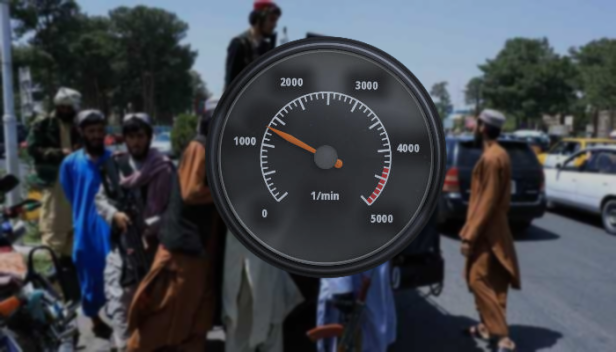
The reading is 1300,rpm
